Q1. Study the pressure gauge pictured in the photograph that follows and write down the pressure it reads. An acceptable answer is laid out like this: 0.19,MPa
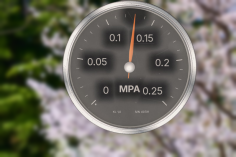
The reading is 0.13,MPa
